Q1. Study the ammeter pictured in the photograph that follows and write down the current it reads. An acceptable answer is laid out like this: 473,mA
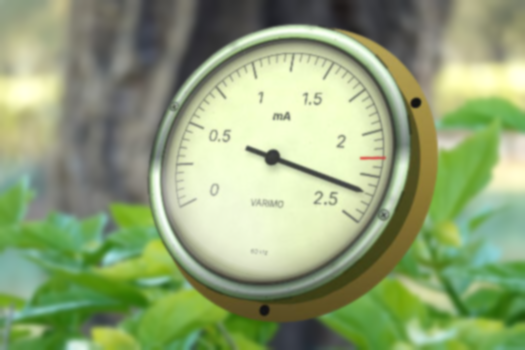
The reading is 2.35,mA
